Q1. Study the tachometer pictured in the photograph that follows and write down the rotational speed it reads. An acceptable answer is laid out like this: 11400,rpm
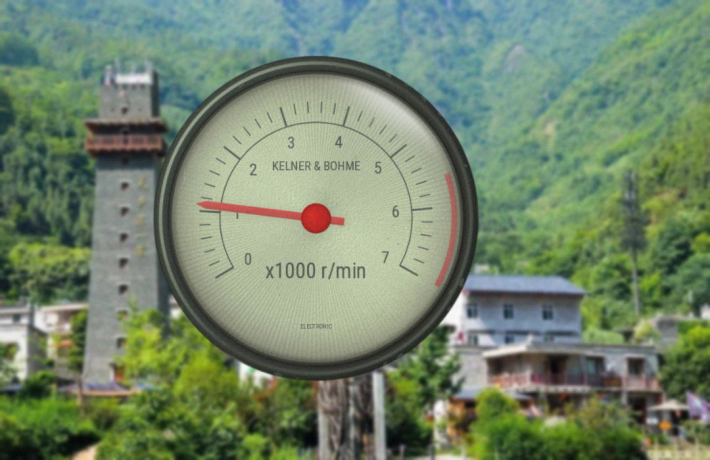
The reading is 1100,rpm
